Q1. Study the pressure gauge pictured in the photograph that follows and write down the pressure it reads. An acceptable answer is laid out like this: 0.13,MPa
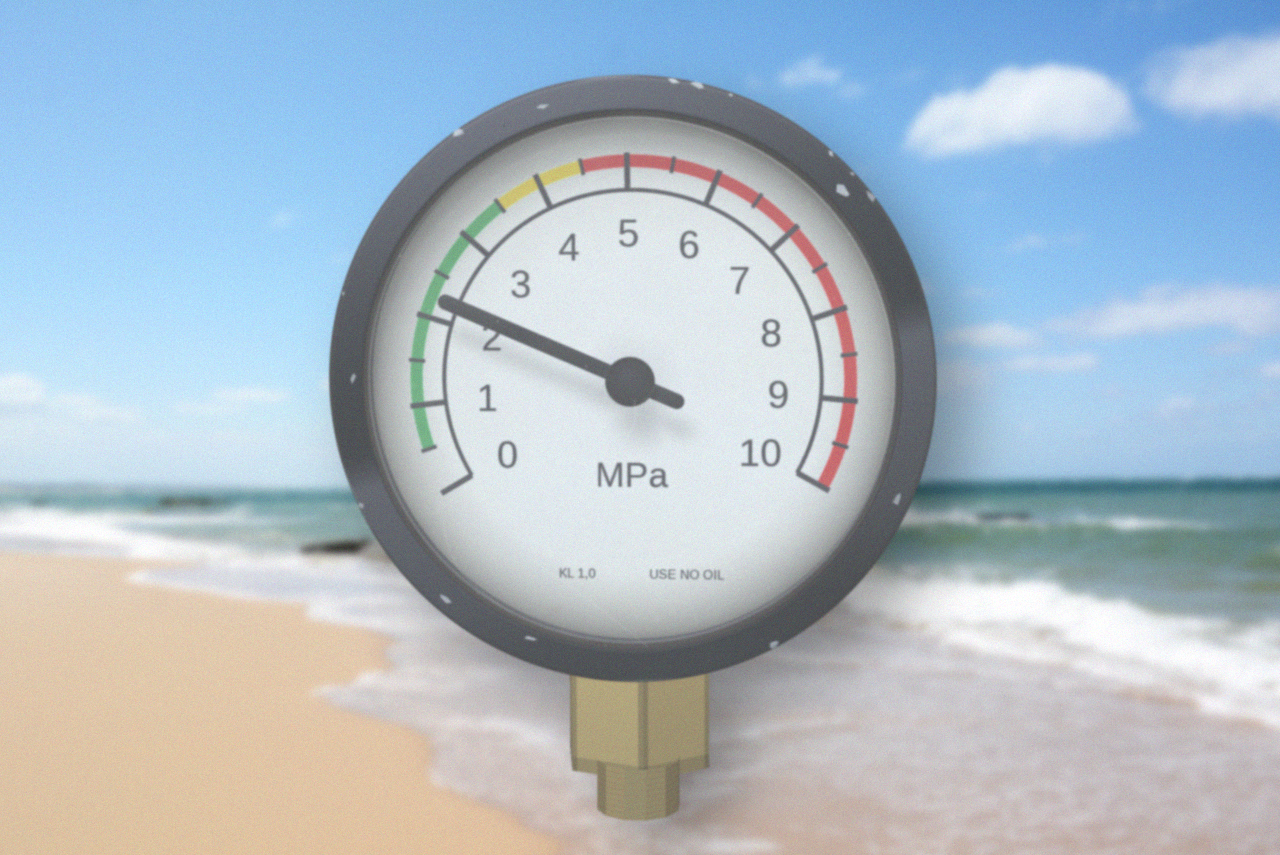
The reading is 2.25,MPa
